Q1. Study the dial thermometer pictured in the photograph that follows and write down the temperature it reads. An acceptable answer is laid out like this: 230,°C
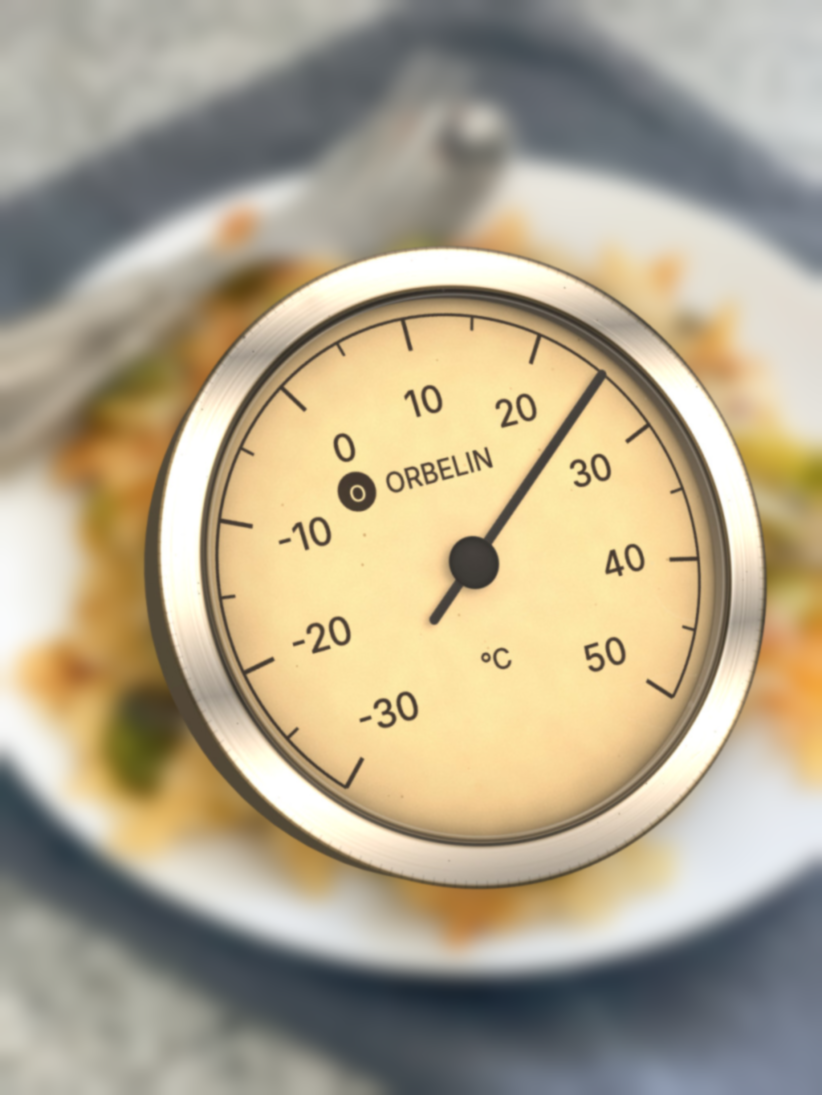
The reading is 25,°C
